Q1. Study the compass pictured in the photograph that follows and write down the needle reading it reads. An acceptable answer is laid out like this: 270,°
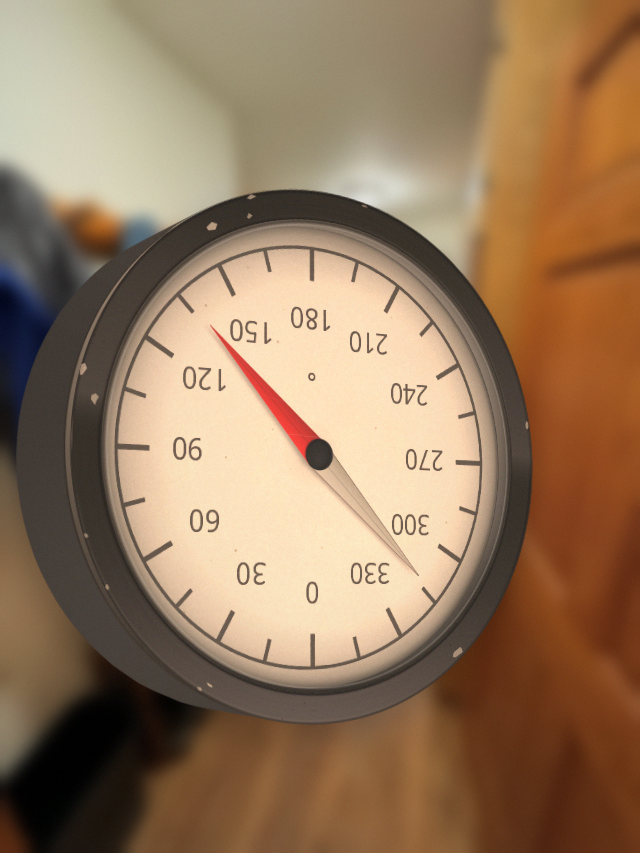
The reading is 135,°
